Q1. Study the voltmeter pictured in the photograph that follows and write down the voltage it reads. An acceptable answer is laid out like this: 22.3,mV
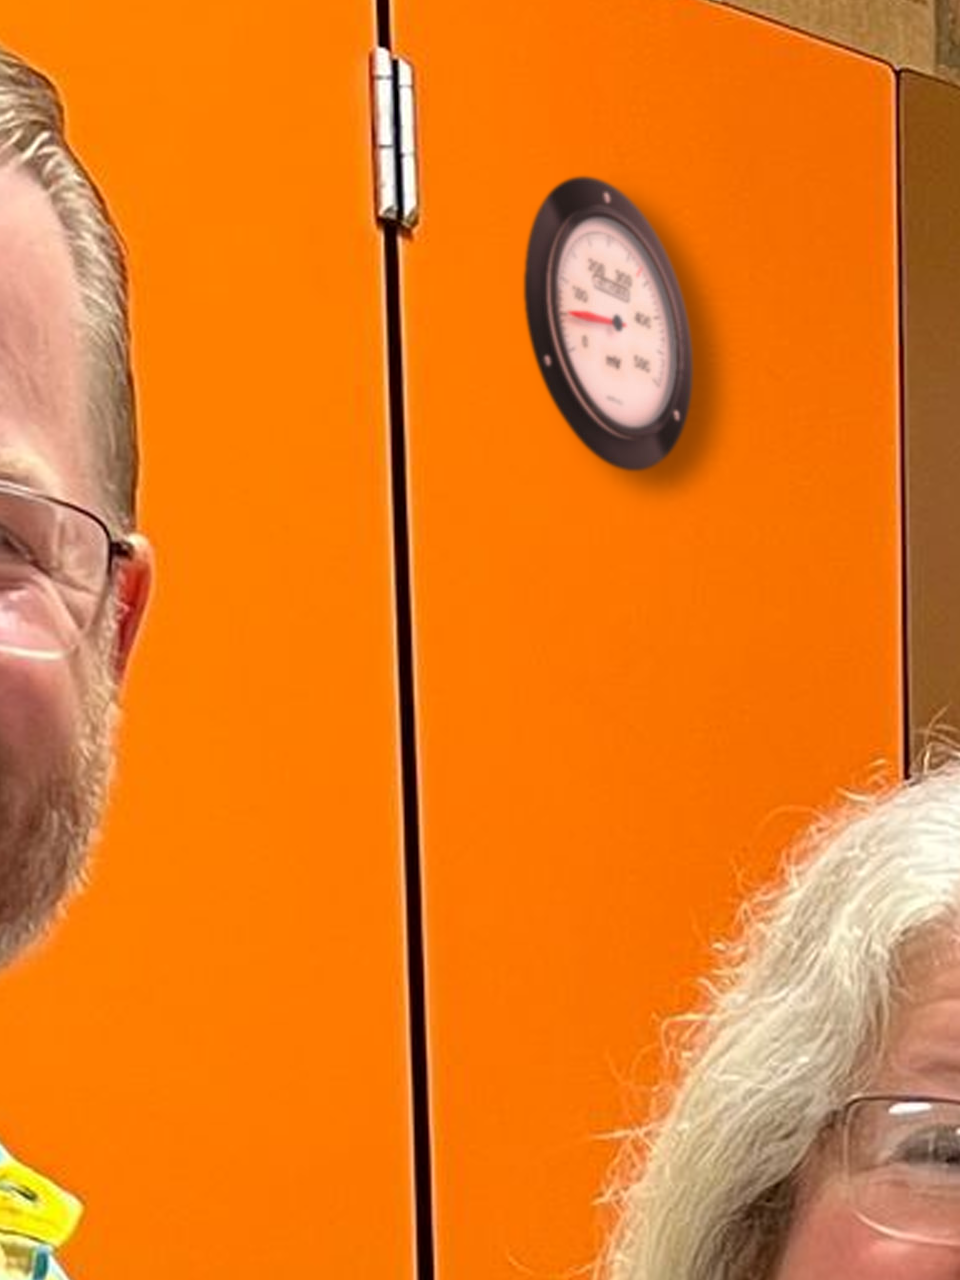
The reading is 50,mV
